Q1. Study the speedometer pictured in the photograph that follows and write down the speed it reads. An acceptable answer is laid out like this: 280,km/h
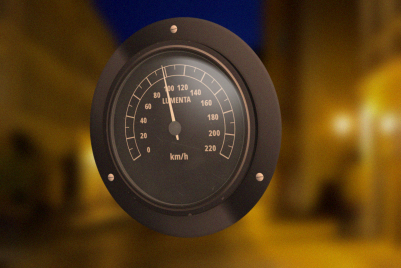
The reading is 100,km/h
